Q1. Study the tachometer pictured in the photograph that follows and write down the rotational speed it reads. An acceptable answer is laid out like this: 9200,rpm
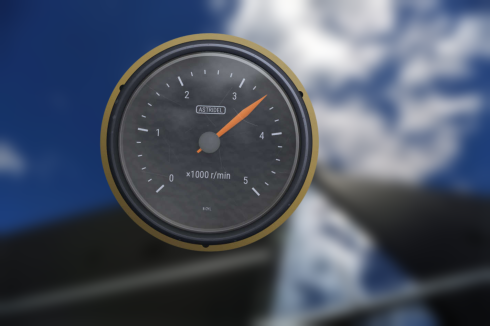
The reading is 3400,rpm
